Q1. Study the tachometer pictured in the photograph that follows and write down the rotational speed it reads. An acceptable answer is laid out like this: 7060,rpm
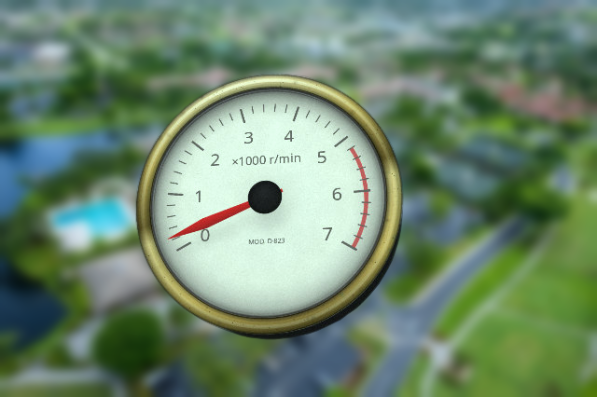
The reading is 200,rpm
